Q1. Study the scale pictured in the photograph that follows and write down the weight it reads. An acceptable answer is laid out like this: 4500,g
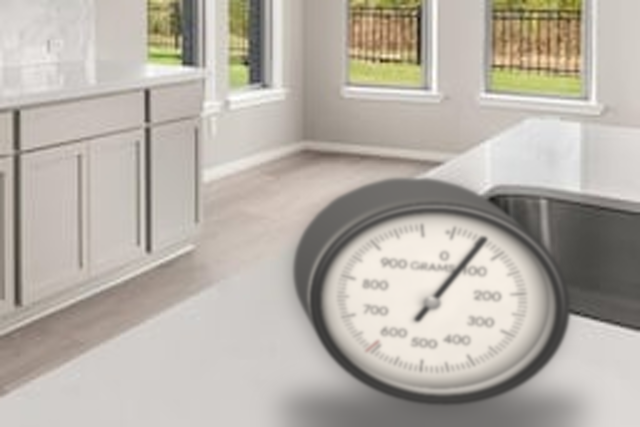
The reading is 50,g
